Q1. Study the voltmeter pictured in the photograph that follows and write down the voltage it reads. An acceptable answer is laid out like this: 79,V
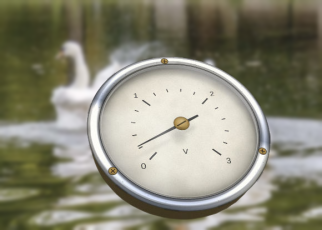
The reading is 0.2,V
